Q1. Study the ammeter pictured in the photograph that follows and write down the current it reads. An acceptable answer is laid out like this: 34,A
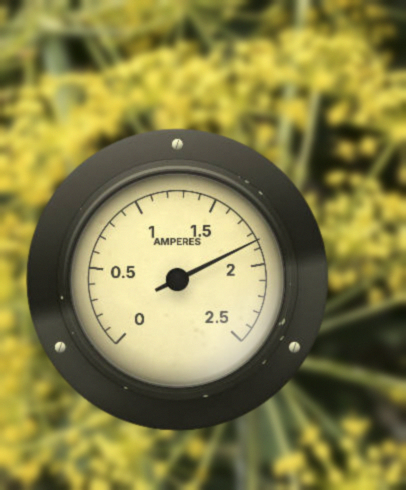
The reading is 1.85,A
